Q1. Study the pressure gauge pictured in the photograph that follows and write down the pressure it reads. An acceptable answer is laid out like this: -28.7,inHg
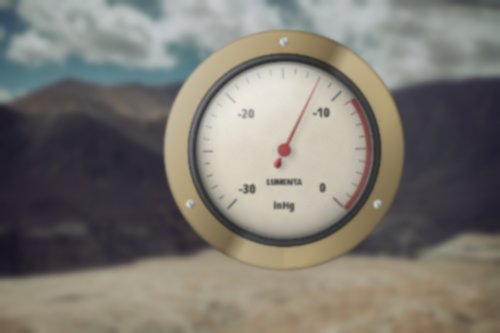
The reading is -12,inHg
